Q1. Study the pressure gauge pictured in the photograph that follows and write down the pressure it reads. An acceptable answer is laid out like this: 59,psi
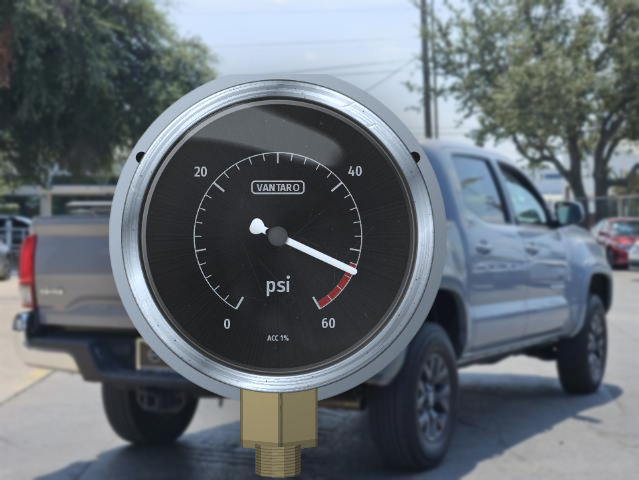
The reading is 53,psi
